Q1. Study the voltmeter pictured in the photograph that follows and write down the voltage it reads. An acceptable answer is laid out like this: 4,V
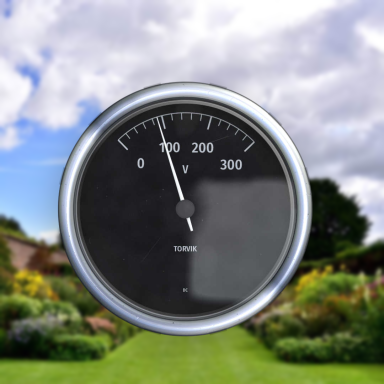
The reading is 90,V
